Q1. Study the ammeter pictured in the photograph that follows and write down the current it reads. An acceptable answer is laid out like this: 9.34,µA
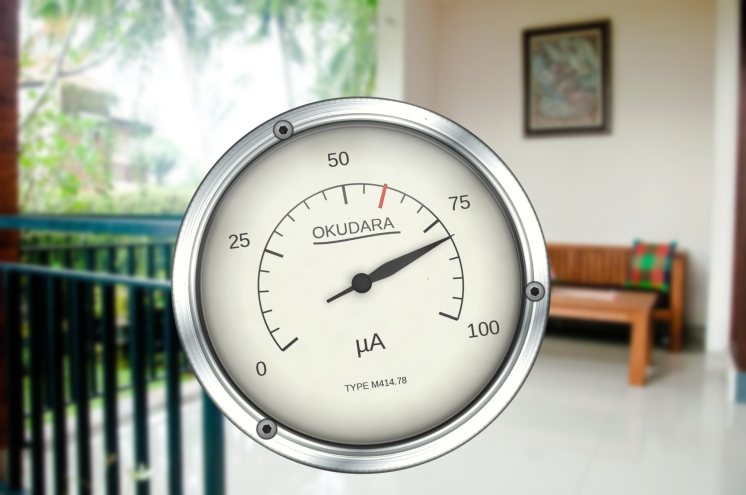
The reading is 80,µA
